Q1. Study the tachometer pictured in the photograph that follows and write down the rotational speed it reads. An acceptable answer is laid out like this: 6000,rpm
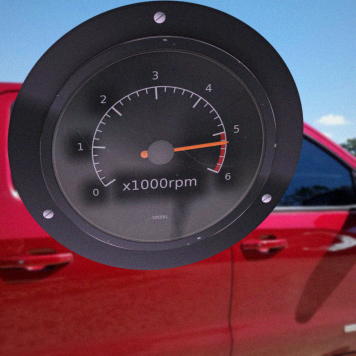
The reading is 5200,rpm
